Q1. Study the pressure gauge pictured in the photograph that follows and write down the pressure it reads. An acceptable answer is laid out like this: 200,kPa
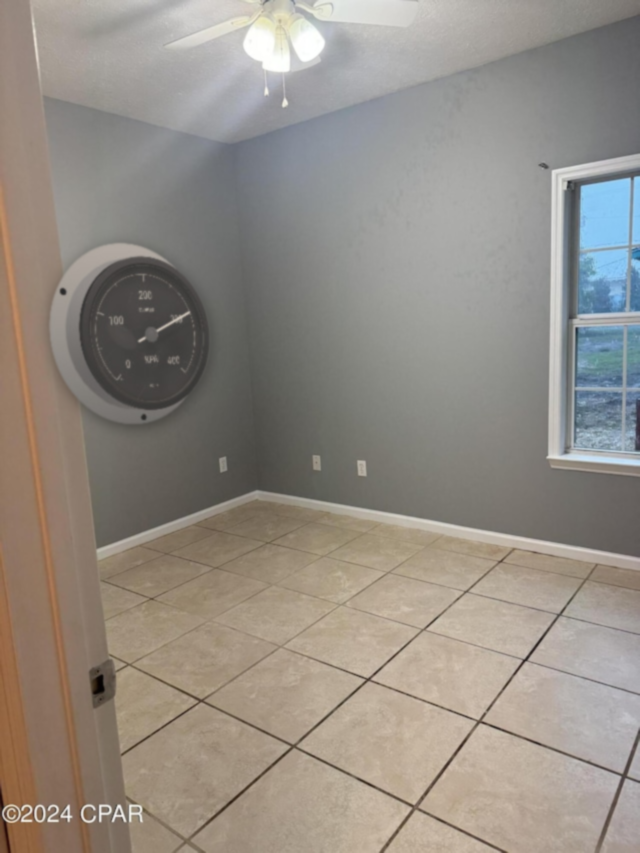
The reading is 300,kPa
